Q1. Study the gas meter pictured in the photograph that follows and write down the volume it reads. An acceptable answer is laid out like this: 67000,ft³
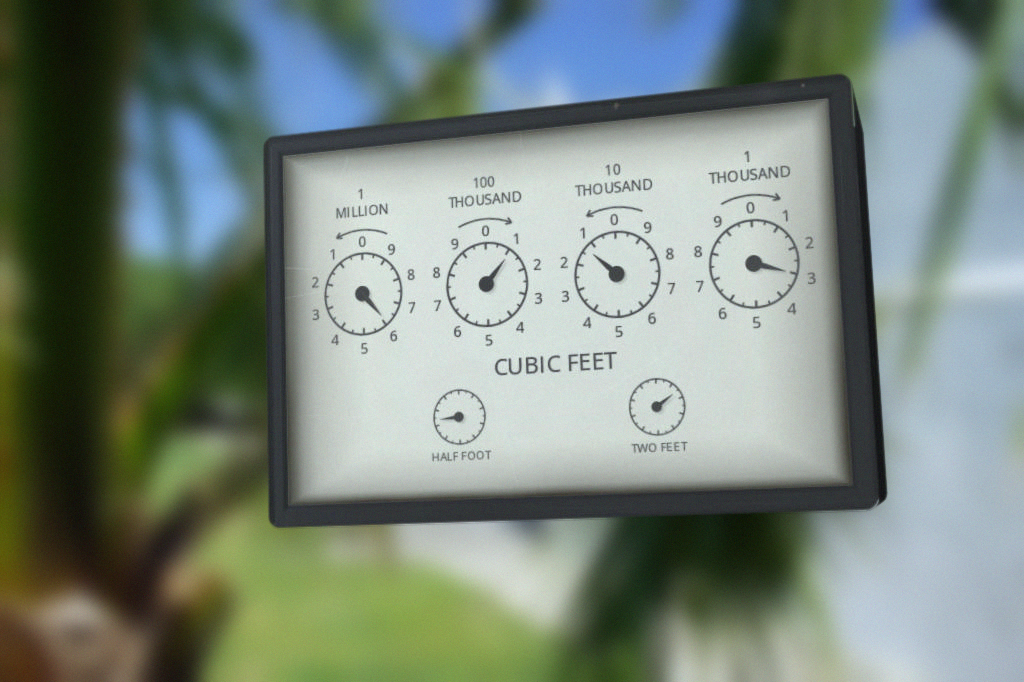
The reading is 611300,ft³
